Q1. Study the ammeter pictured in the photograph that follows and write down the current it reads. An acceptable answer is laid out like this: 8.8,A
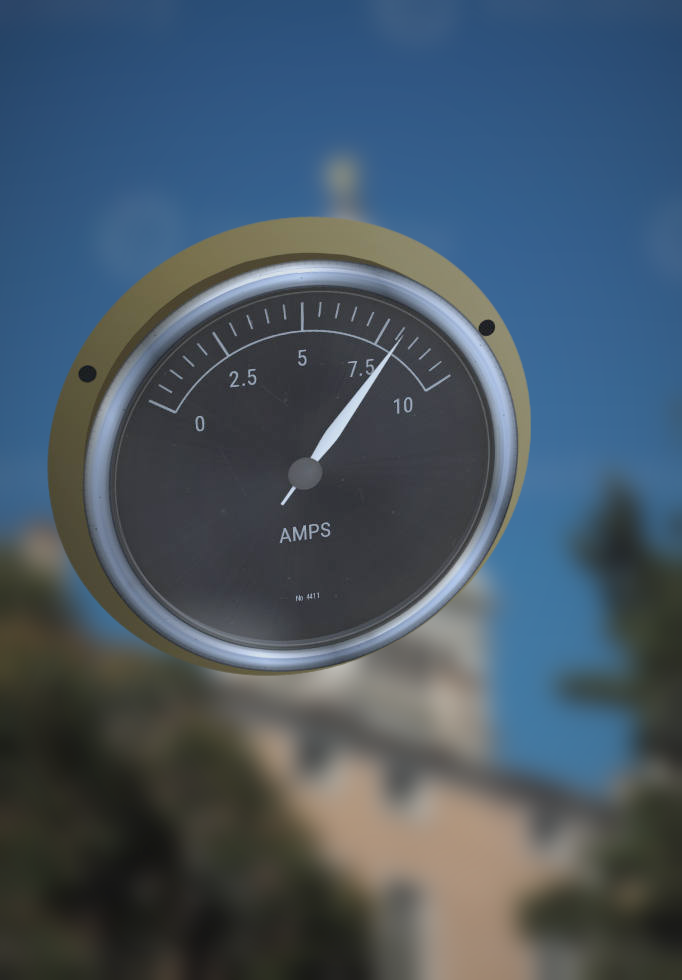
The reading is 8,A
